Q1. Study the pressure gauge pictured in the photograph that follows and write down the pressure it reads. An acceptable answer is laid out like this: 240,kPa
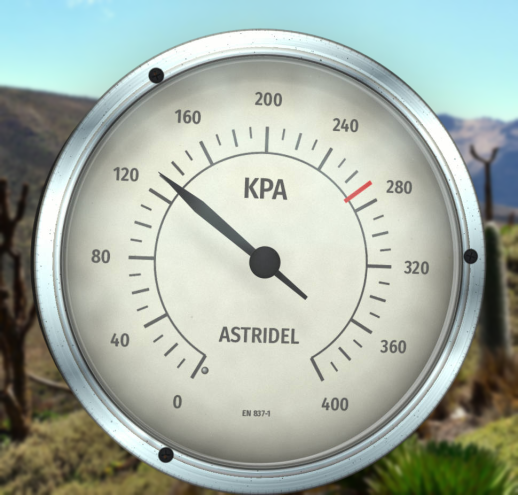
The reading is 130,kPa
